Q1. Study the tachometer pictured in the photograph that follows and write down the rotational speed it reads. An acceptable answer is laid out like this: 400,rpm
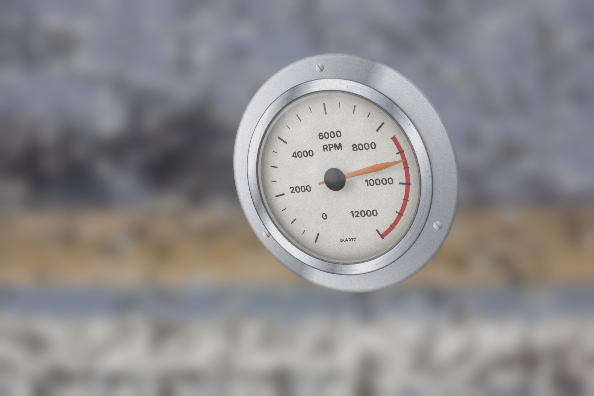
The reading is 9250,rpm
